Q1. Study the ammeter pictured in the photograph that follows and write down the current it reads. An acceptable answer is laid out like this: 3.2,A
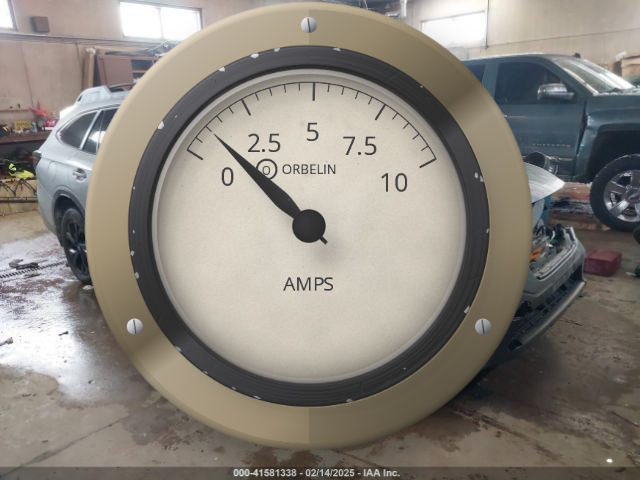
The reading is 1,A
